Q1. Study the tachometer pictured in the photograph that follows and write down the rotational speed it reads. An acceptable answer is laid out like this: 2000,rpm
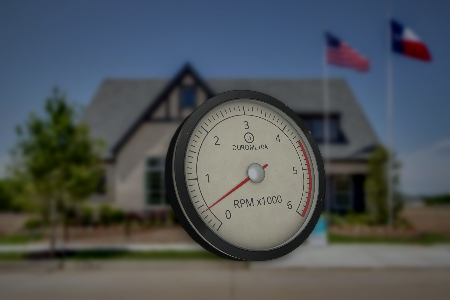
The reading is 400,rpm
